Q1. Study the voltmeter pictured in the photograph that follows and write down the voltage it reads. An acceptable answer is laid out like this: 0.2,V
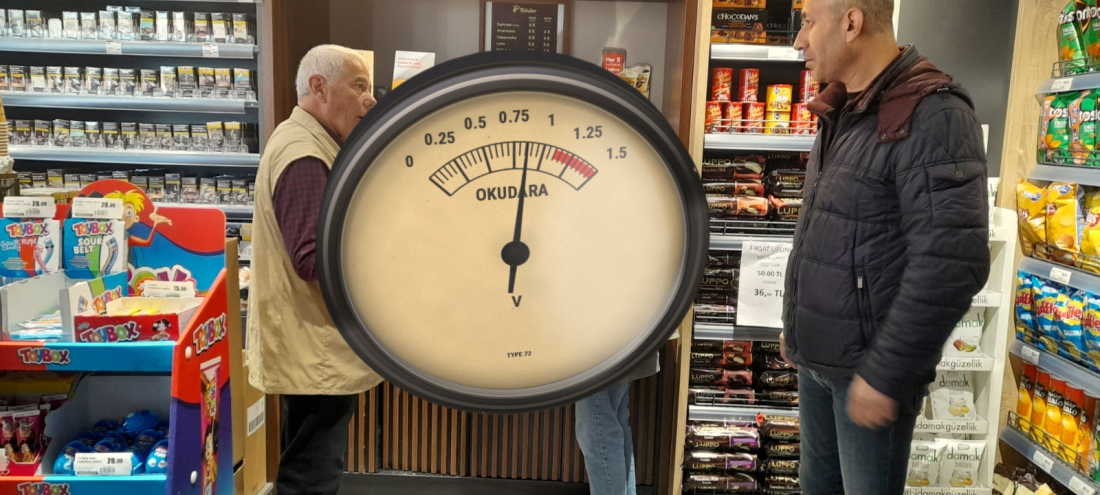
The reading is 0.85,V
